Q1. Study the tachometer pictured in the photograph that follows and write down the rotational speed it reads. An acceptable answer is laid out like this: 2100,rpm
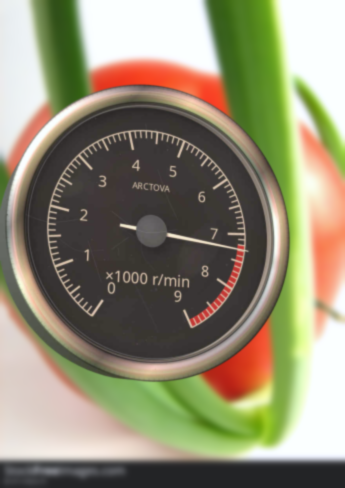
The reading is 7300,rpm
